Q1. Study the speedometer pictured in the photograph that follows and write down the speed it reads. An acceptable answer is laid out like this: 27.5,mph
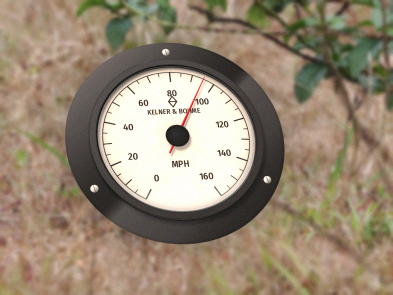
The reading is 95,mph
